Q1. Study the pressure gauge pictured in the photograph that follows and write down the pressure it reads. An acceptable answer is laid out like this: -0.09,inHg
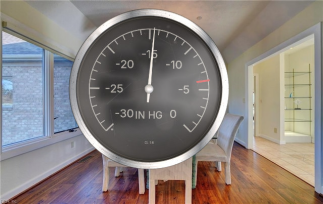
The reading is -14.5,inHg
